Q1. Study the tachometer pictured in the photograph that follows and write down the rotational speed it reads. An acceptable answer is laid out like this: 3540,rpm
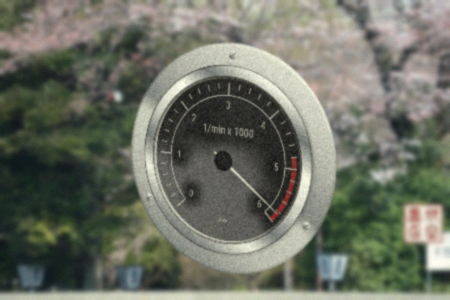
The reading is 5800,rpm
